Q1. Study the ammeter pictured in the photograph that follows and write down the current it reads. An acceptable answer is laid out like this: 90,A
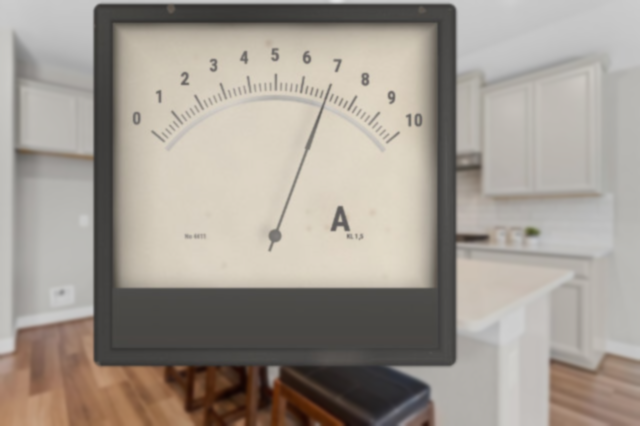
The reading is 7,A
